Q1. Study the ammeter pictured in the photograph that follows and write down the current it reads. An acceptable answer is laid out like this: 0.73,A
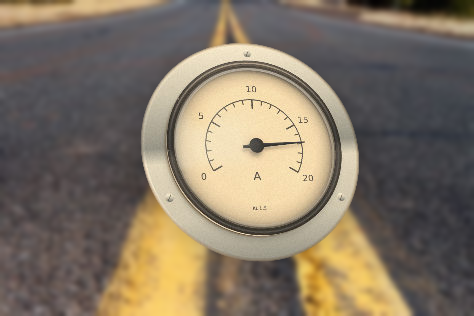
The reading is 17,A
